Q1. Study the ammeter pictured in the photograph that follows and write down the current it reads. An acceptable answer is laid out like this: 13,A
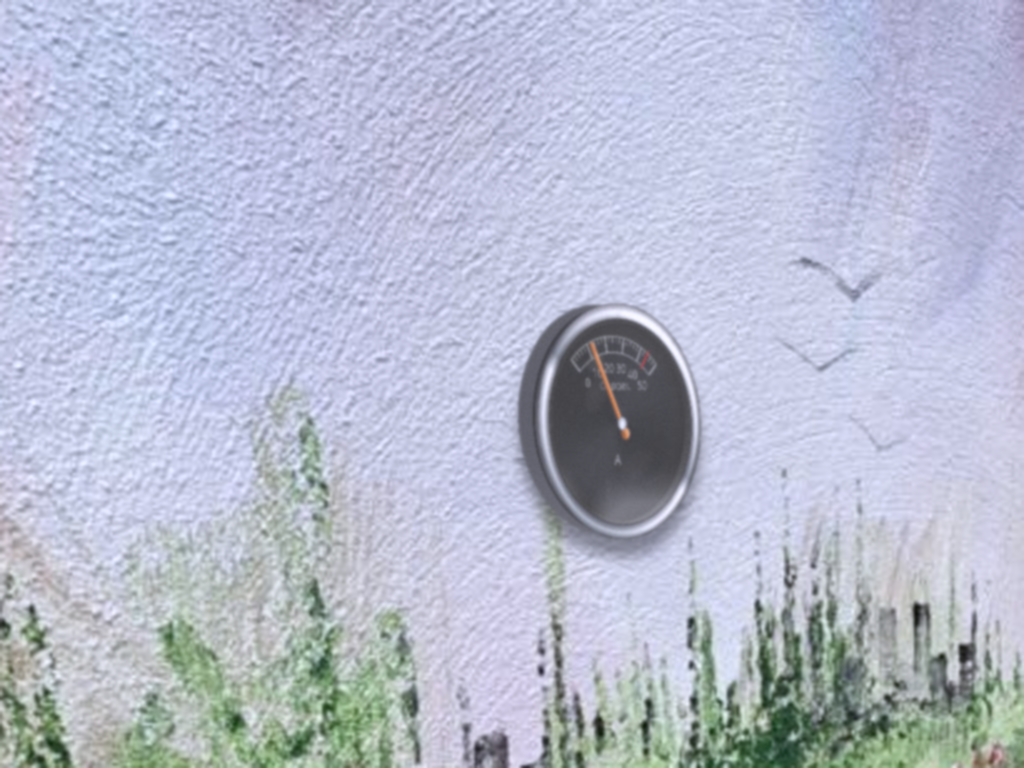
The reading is 10,A
